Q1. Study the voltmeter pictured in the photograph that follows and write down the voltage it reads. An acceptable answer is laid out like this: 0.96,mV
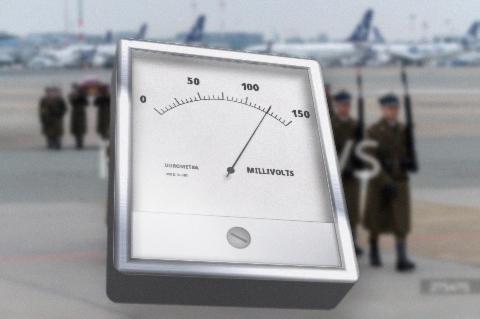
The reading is 125,mV
